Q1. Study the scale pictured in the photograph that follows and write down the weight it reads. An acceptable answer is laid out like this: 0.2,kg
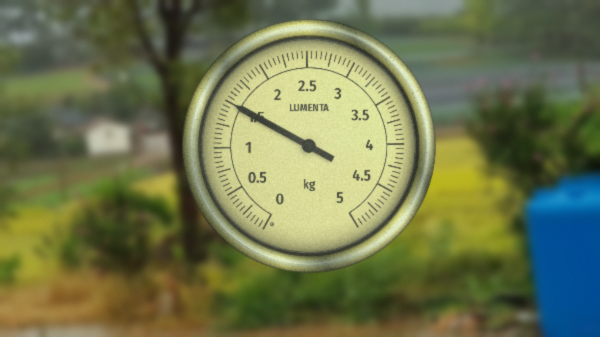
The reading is 1.5,kg
